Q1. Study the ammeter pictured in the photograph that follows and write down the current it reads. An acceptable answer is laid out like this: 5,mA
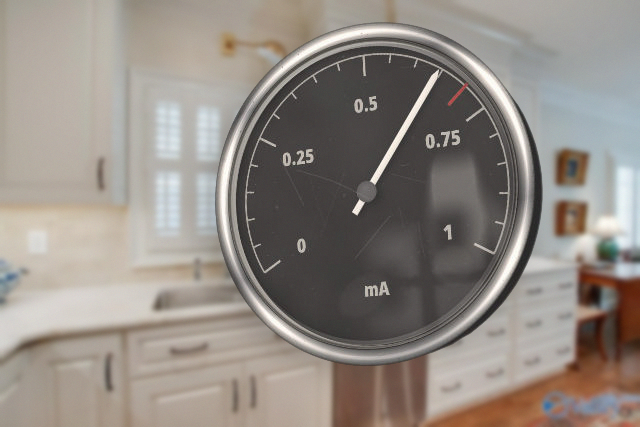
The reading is 0.65,mA
